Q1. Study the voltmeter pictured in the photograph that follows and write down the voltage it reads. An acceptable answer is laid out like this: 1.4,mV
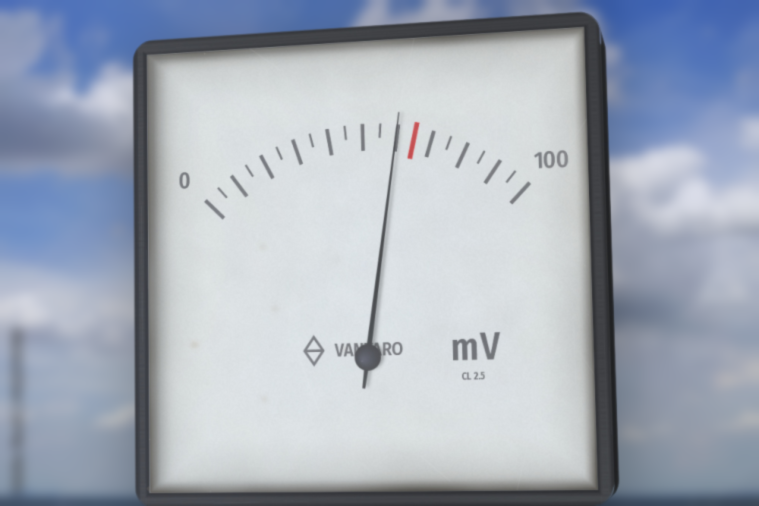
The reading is 60,mV
